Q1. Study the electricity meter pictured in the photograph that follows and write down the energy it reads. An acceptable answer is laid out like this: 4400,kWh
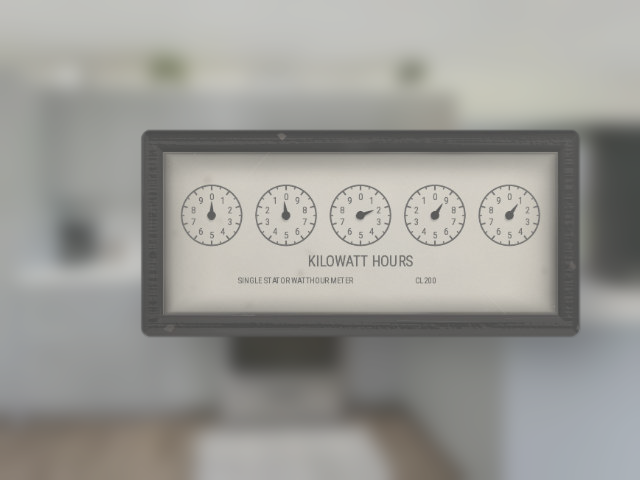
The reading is 191,kWh
